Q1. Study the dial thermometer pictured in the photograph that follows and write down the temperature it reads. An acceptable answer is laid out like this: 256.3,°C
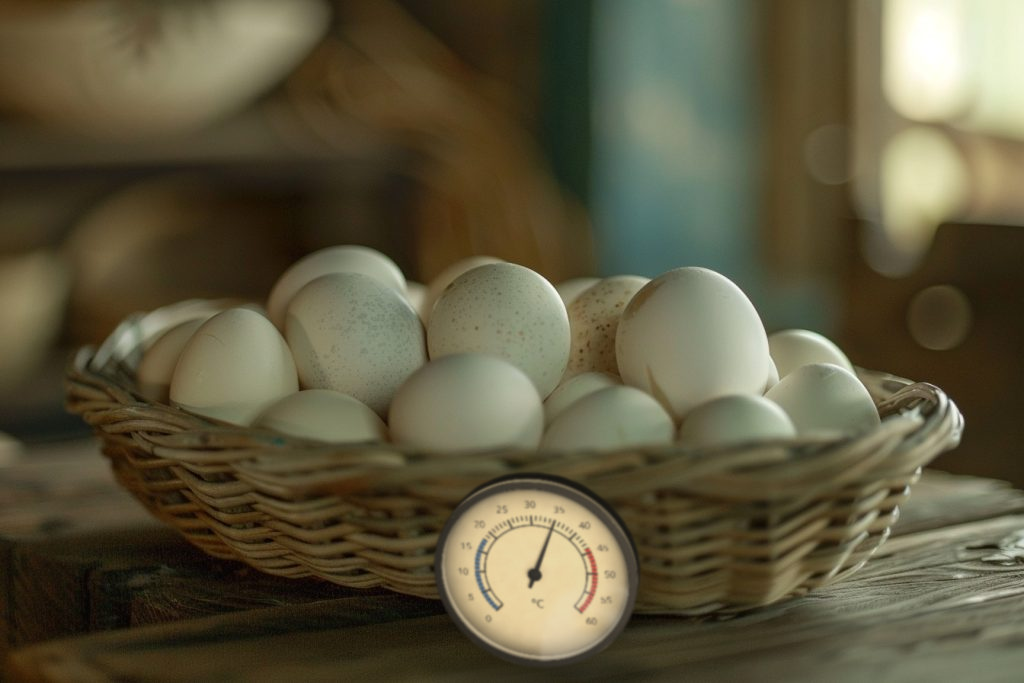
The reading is 35,°C
